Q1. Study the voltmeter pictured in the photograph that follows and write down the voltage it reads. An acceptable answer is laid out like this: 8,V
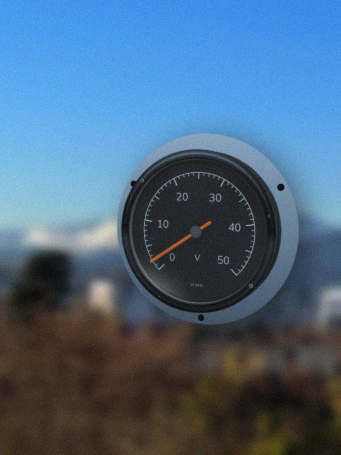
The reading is 2,V
